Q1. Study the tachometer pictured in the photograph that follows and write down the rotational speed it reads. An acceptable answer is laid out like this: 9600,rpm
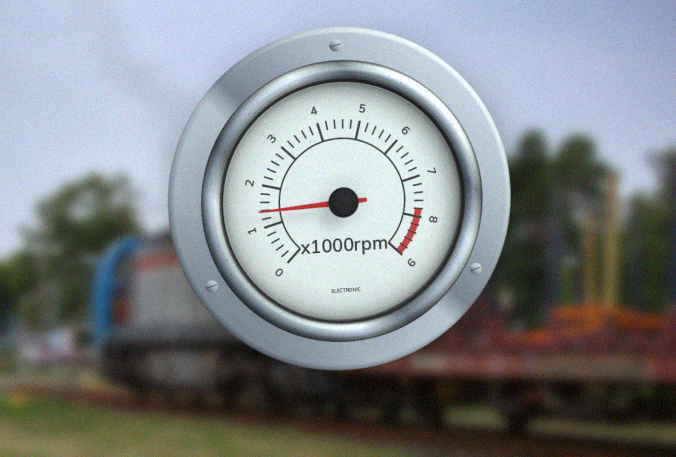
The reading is 1400,rpm
